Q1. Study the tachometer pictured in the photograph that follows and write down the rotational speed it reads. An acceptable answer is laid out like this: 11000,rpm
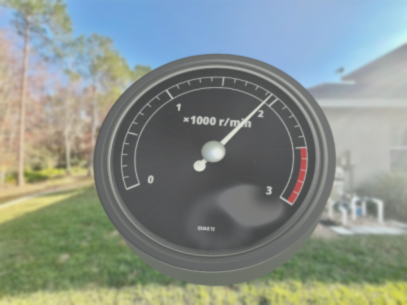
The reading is 1950,rpm
